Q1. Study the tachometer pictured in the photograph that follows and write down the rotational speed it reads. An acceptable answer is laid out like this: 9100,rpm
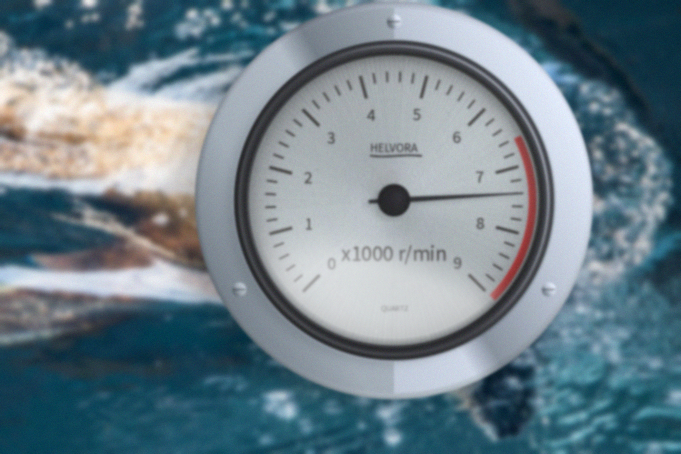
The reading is 7400,rpm
